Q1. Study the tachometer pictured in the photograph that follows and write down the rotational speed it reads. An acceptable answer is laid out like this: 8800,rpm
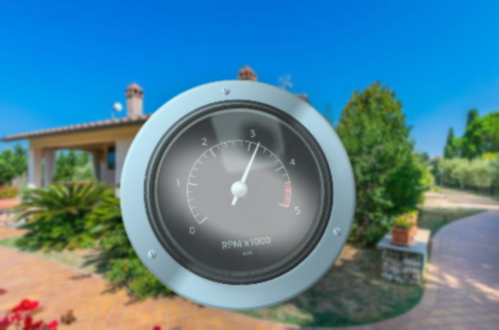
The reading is 3200,rpm
